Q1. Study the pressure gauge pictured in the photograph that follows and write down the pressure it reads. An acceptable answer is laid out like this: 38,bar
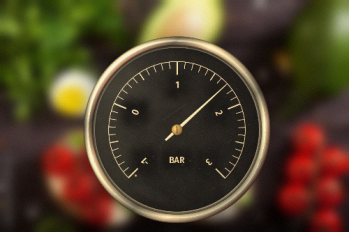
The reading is 1.7,bar
